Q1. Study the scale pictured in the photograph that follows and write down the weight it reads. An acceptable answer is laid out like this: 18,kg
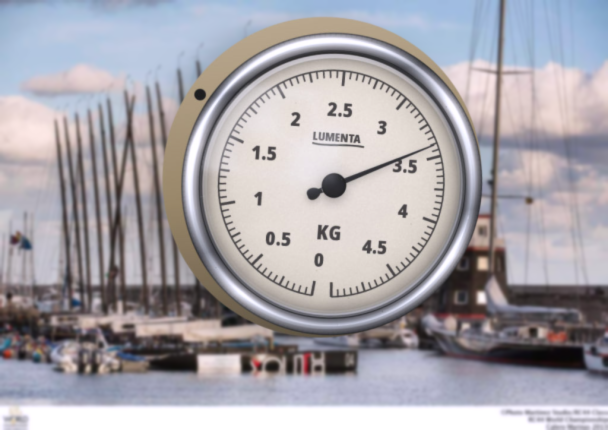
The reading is 3.4,kg
